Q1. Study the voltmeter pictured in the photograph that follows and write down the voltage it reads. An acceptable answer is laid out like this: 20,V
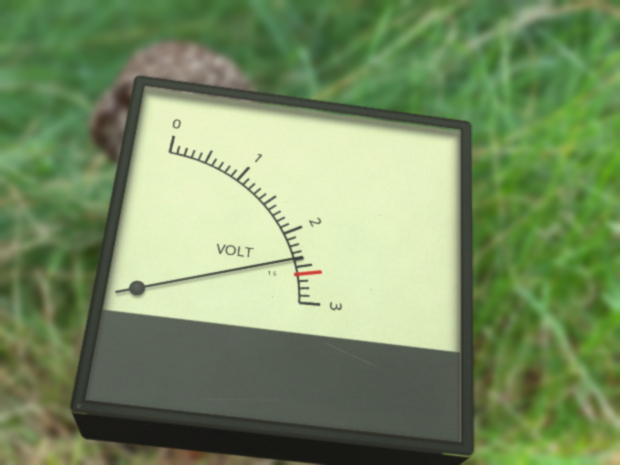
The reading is 2.4,V
